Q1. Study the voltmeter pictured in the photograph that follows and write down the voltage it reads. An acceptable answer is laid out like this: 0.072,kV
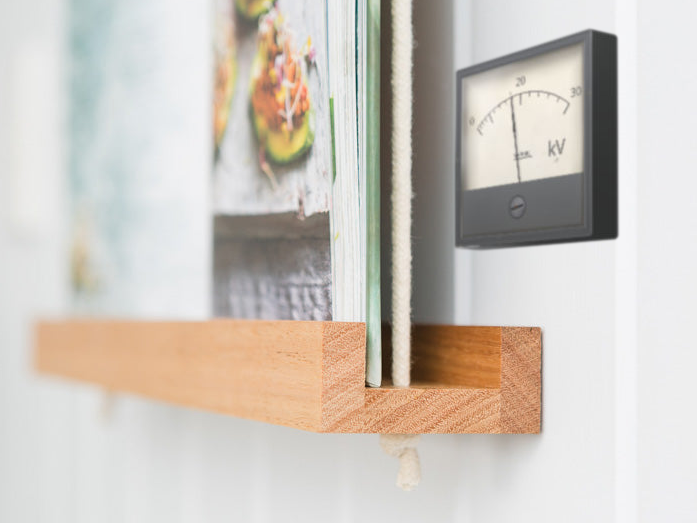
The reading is 18,kV
